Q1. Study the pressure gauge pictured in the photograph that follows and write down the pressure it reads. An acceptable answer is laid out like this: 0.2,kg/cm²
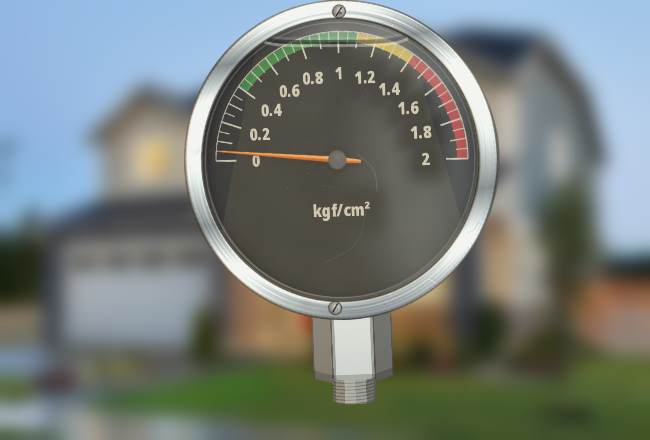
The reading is 0.05,kg/cm²
